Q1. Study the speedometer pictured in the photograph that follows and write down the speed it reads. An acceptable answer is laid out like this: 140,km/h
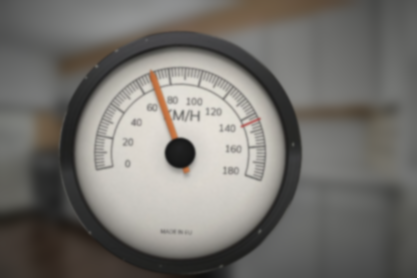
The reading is 70,km/h
